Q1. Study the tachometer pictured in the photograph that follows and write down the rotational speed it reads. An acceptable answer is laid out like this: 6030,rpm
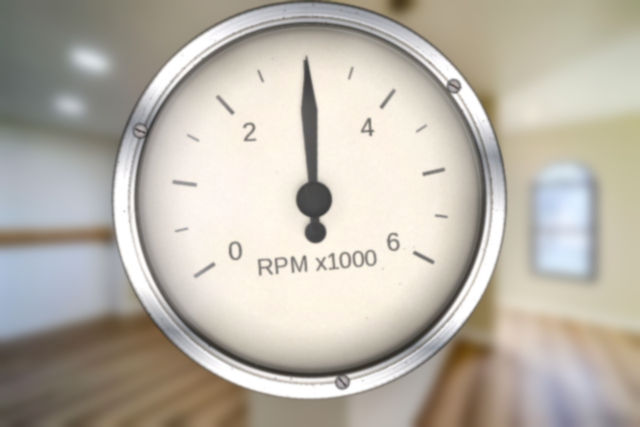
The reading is 3000,rpm
